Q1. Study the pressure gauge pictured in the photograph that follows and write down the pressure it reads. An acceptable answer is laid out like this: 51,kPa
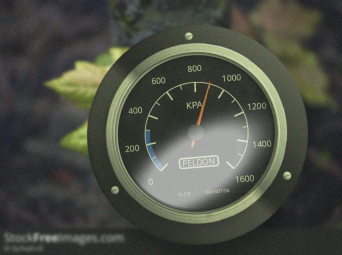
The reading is 900,kPa
